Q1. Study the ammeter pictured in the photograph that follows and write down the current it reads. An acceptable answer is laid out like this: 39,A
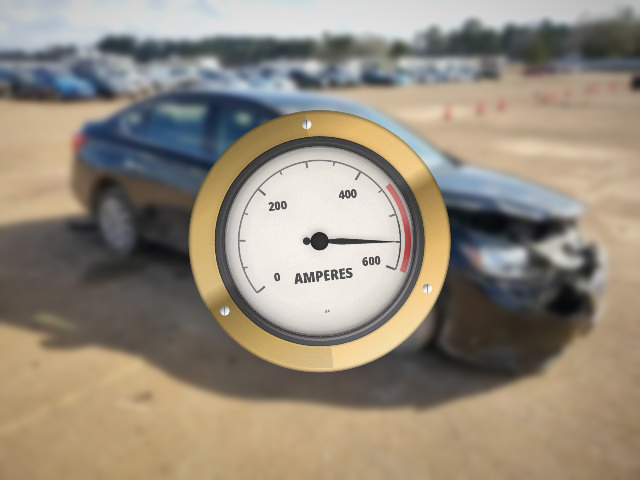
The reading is 550,A
